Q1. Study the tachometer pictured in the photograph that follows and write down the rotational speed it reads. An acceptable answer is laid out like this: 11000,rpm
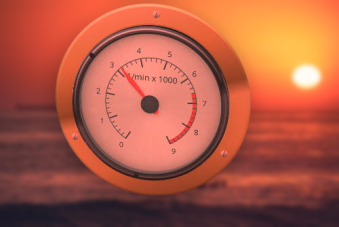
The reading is 3200,rpm
